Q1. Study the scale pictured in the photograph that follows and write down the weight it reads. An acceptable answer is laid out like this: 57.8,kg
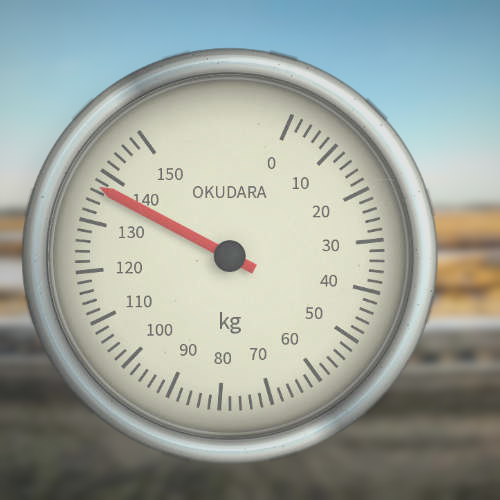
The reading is 137,kg
